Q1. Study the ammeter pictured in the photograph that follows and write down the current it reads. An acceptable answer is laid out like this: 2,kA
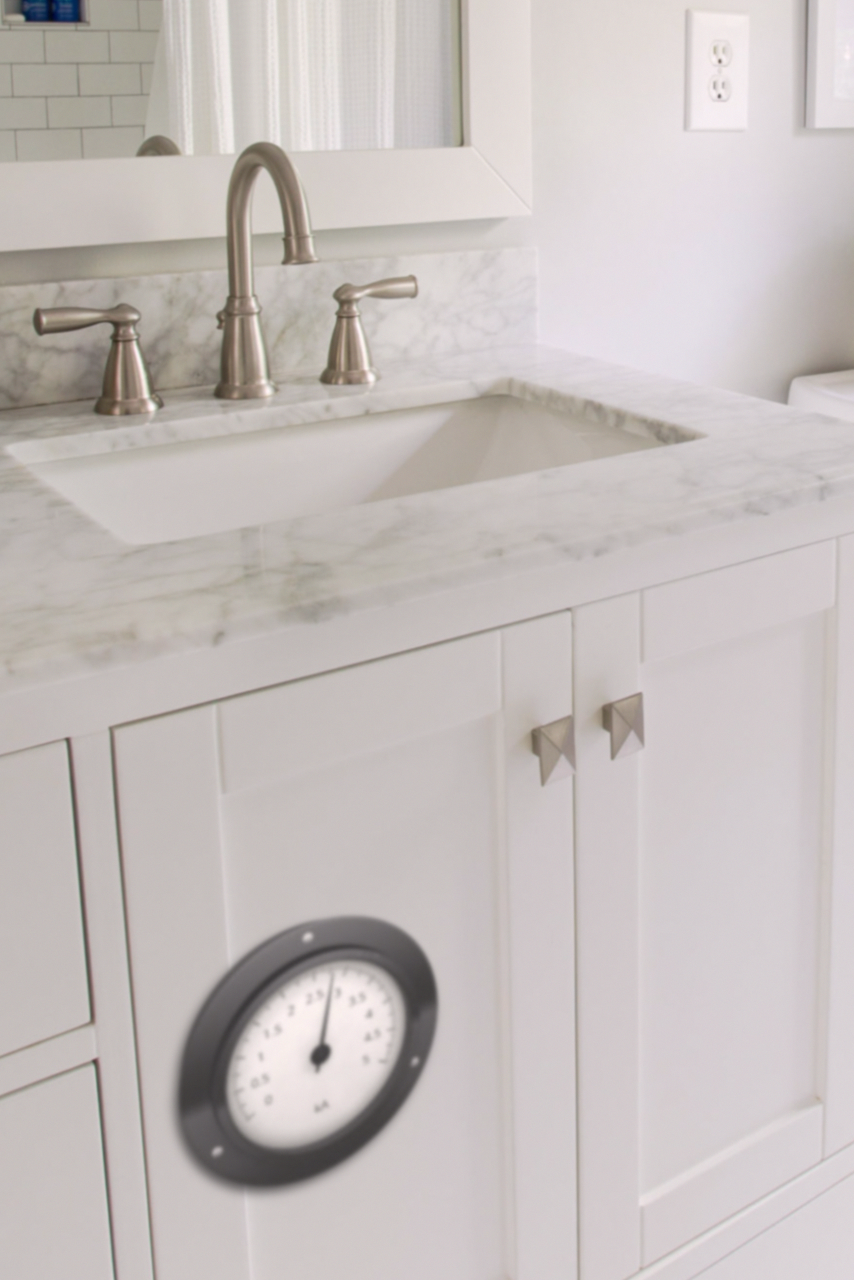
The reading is 2.75,kA
